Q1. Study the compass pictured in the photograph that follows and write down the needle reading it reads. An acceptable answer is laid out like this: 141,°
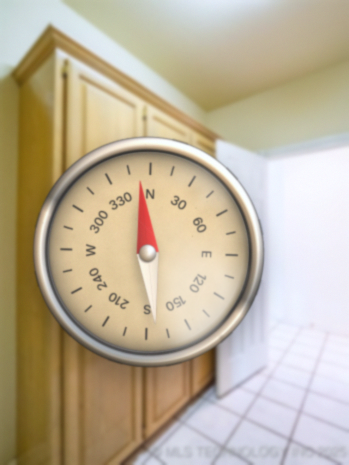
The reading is 352.5,°
